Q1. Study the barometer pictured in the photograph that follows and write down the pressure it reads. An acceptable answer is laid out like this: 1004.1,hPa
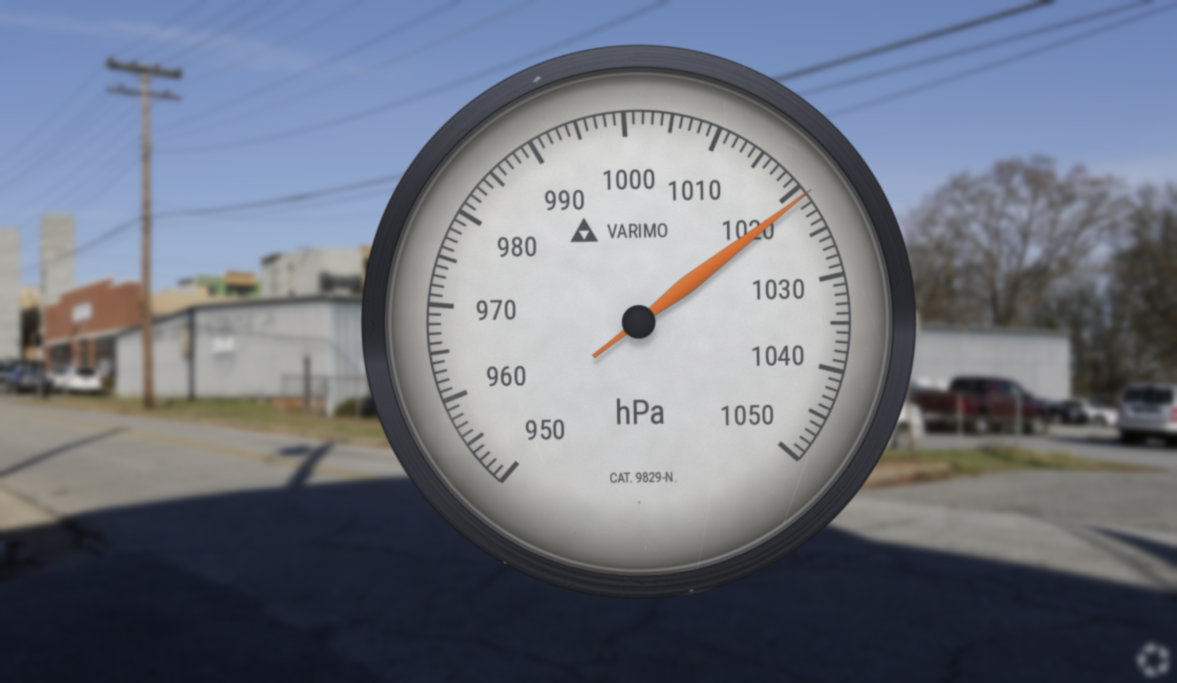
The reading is 1021,hPa
